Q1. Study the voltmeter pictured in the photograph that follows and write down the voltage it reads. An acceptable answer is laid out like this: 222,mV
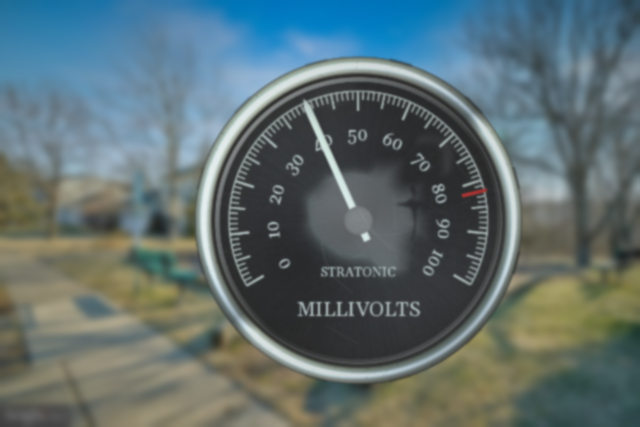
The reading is 40,mV
